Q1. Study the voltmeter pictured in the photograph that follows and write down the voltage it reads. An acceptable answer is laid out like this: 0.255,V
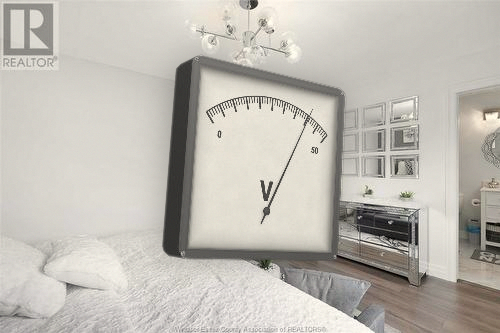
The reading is 40,V
